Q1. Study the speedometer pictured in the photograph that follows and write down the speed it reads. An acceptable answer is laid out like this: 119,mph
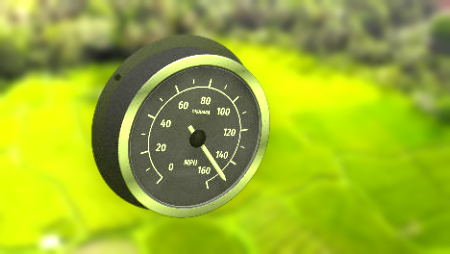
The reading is 150,mph
